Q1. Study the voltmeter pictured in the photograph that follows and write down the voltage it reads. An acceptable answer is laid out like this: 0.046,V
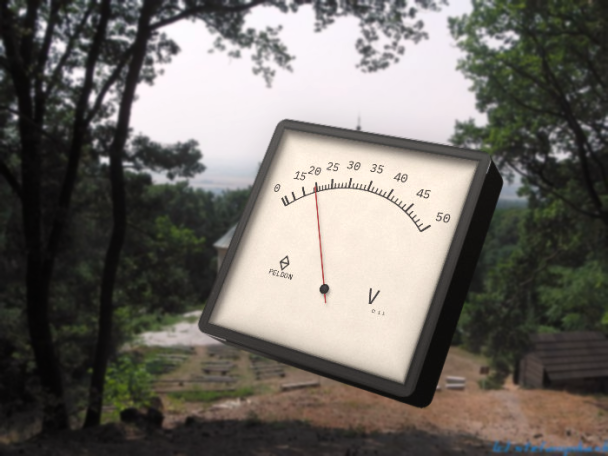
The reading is 20,V
